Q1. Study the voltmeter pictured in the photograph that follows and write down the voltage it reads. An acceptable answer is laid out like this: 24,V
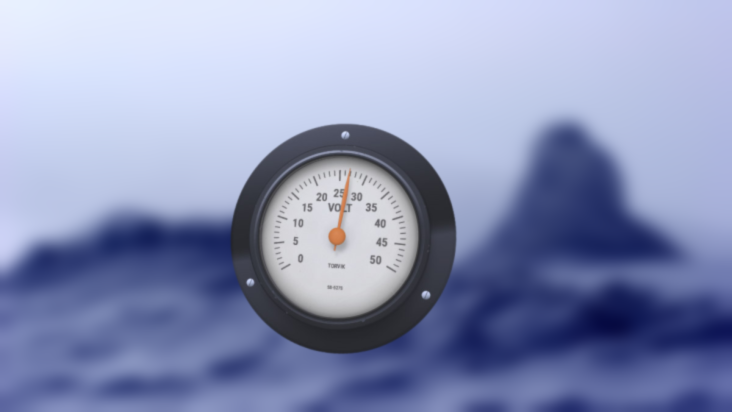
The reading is 27,V
